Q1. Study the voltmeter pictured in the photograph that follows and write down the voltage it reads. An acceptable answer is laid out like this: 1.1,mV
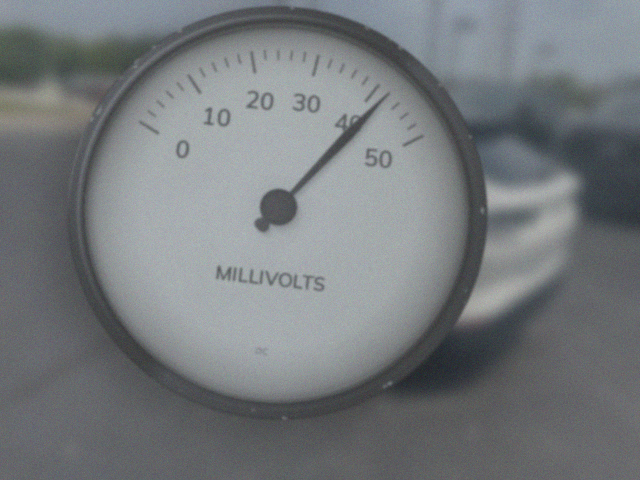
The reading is 42,mV
